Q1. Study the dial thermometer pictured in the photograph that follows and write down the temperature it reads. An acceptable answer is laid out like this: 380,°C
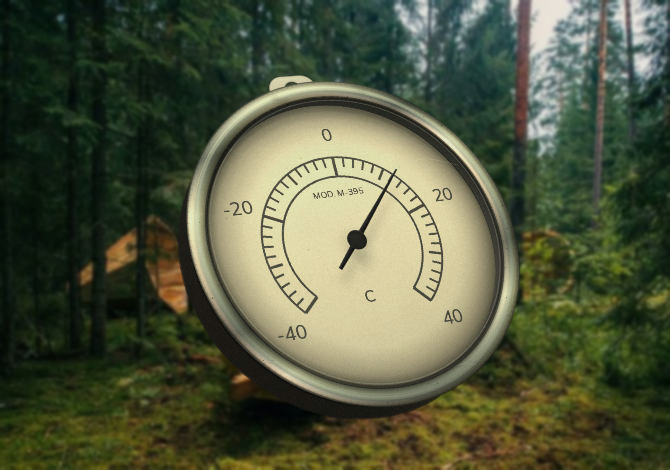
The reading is 12,°C
